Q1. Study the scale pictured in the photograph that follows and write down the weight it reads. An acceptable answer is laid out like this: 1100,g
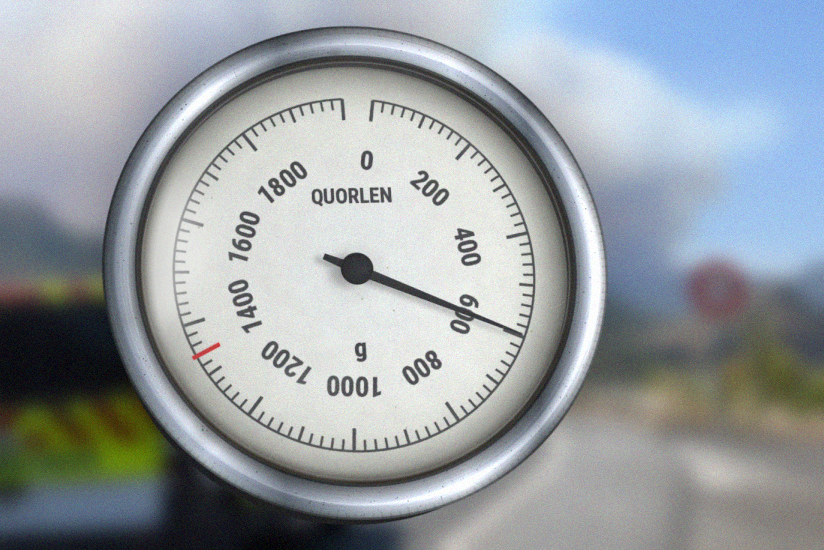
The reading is 600,g
